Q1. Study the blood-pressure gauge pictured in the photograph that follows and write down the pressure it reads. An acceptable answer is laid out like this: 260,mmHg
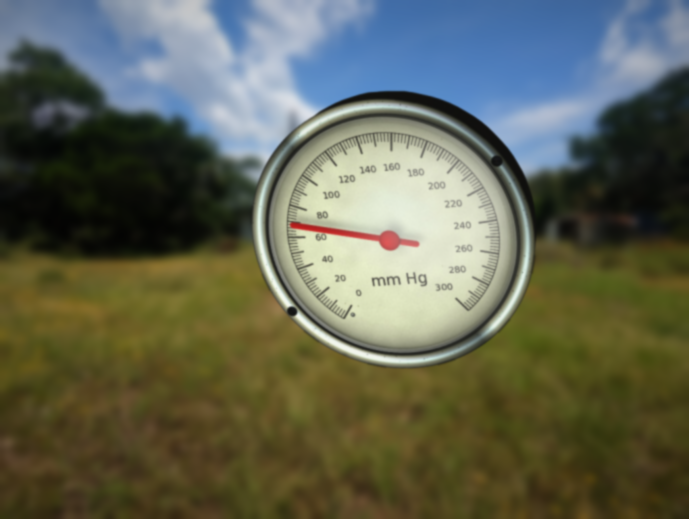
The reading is 70,mmHg
